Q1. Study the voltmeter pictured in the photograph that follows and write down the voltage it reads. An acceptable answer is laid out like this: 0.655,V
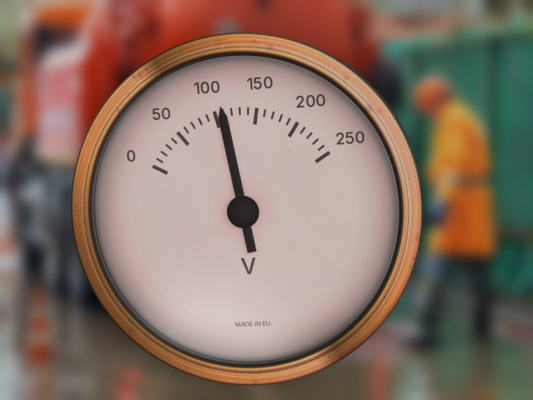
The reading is 110,V
